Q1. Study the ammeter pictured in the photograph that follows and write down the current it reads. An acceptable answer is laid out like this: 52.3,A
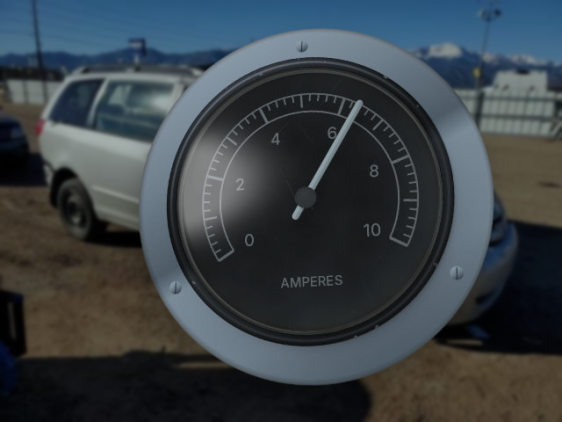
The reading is 6.4,A
